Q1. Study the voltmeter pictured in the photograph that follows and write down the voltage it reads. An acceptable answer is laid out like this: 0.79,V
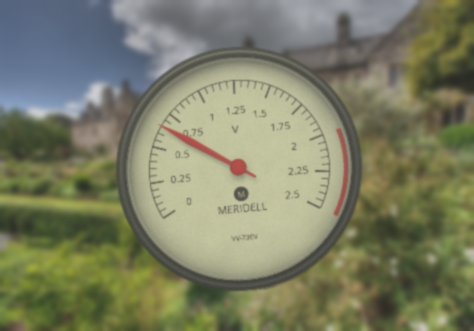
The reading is 0.65,V
